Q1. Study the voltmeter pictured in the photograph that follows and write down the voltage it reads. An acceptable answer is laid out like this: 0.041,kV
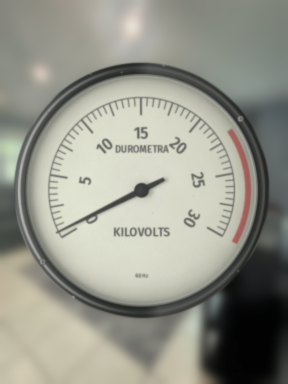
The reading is 0.5,kV
